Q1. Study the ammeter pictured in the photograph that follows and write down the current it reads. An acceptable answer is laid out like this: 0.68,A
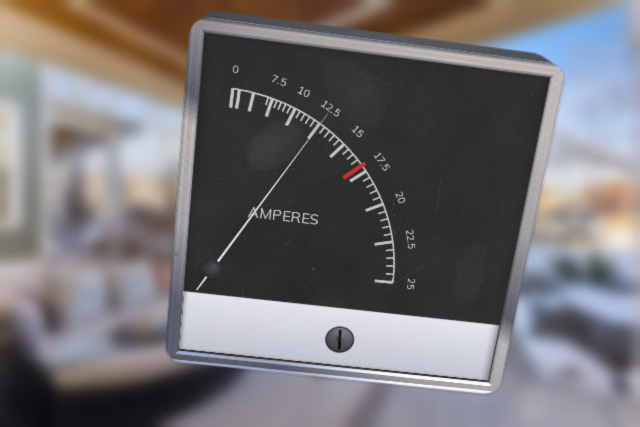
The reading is 12.5,A
